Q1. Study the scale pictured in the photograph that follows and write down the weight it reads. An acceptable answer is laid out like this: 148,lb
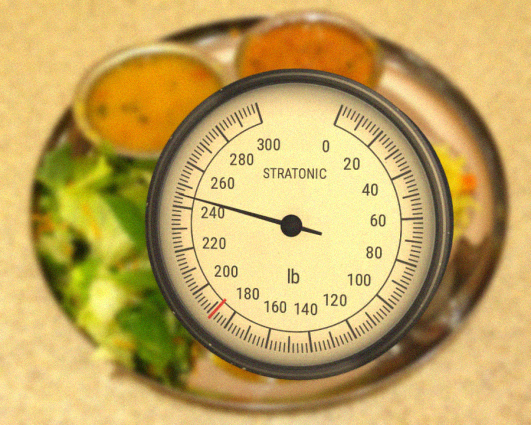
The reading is 246,lb
